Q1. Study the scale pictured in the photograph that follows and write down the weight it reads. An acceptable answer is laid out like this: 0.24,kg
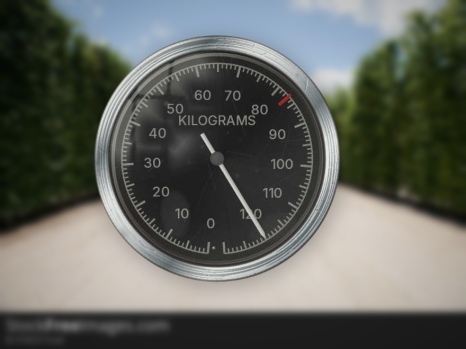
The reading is 120,kg
